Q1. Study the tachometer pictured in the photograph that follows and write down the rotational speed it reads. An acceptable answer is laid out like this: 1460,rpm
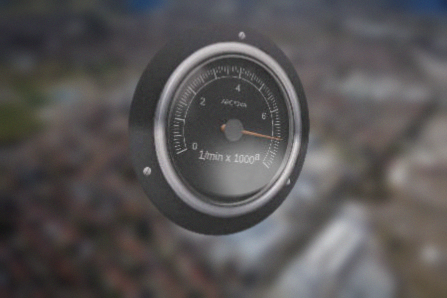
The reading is 7000,rpm
